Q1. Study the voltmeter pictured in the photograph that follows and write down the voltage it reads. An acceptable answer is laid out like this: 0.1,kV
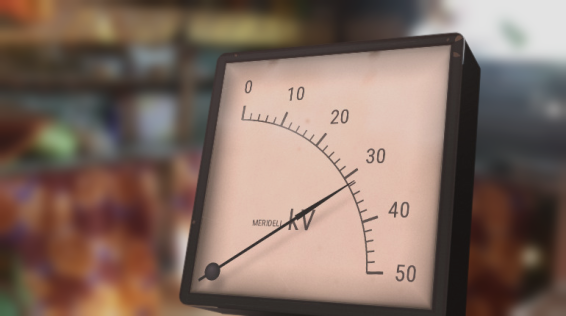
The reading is 32,kV
